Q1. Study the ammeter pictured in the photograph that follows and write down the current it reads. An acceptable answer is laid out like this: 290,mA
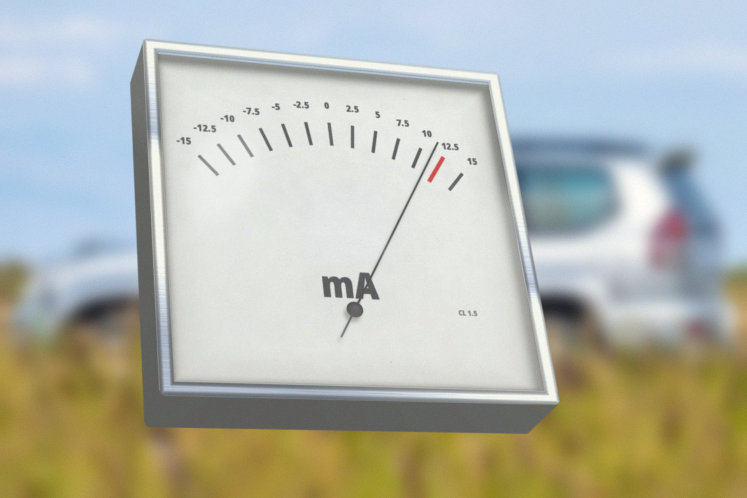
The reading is 11.25,mA
